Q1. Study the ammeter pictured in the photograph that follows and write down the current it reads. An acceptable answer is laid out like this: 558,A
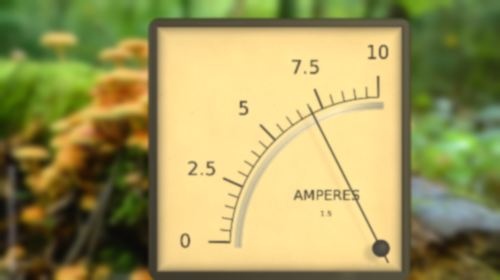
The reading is 7,A
